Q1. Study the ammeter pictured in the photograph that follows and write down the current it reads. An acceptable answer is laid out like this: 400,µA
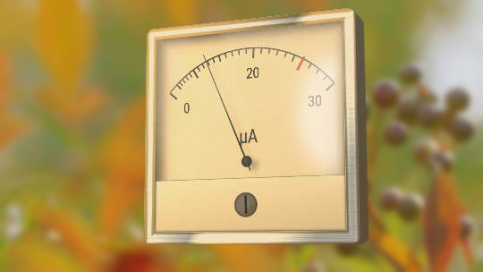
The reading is 13,µA
